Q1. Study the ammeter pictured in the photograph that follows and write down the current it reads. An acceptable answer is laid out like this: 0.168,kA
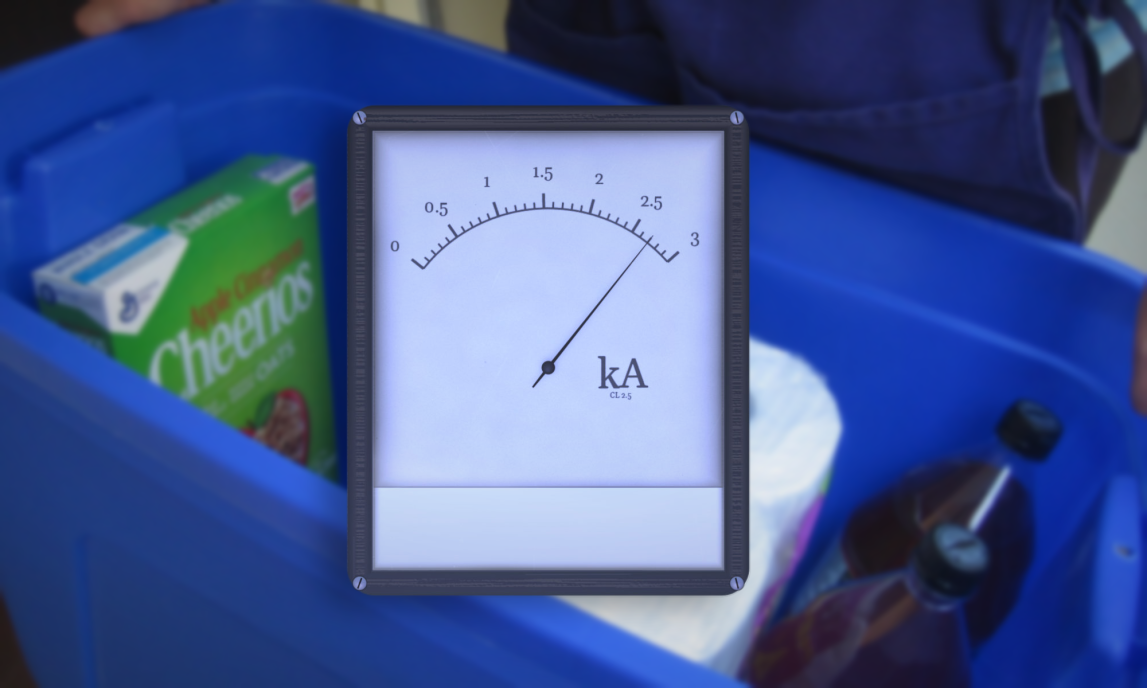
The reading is 2.7,kA
